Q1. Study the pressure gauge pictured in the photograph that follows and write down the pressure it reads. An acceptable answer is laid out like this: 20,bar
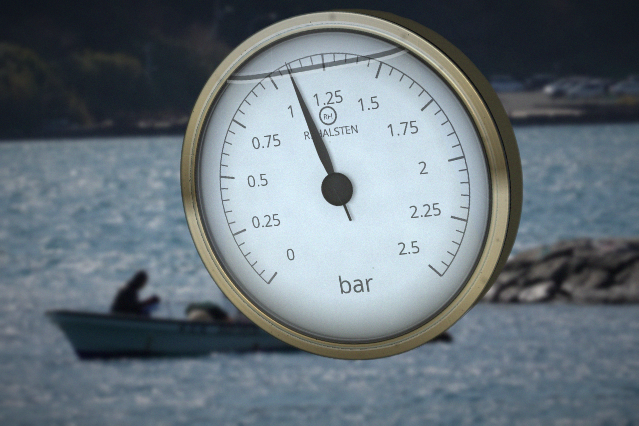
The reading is 1.1,bar
